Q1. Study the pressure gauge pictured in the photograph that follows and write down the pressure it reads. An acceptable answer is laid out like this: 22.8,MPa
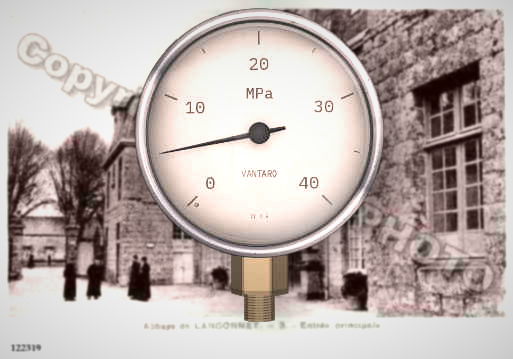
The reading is 5,MPa
